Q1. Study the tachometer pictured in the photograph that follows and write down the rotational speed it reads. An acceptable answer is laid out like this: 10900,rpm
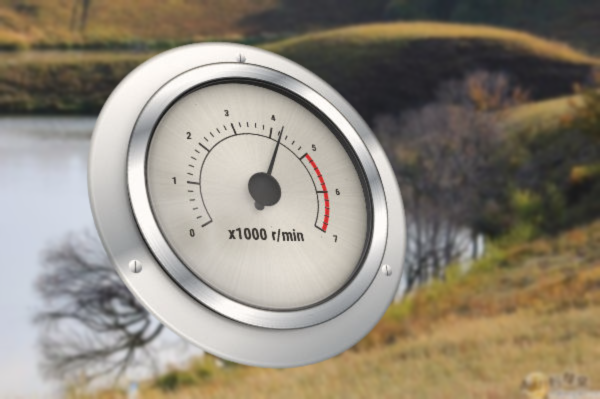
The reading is 4200,rpm
